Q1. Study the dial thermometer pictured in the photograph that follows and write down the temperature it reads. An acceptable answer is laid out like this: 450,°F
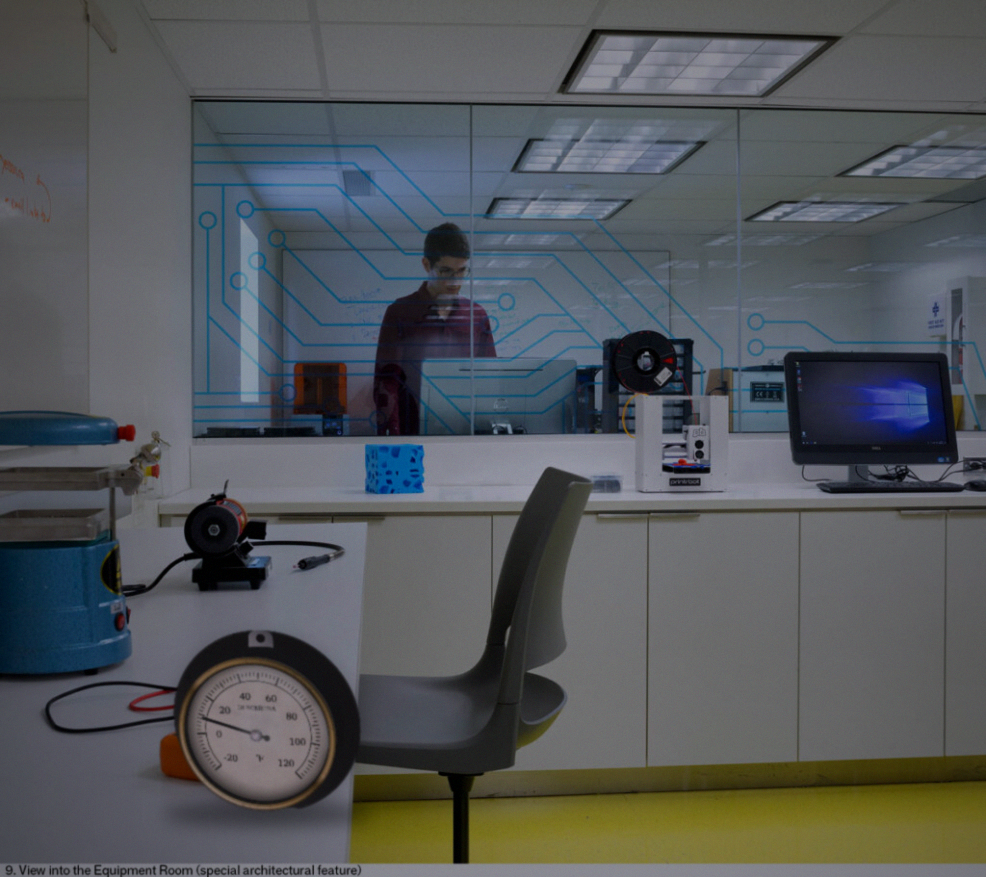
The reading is 10,°F
